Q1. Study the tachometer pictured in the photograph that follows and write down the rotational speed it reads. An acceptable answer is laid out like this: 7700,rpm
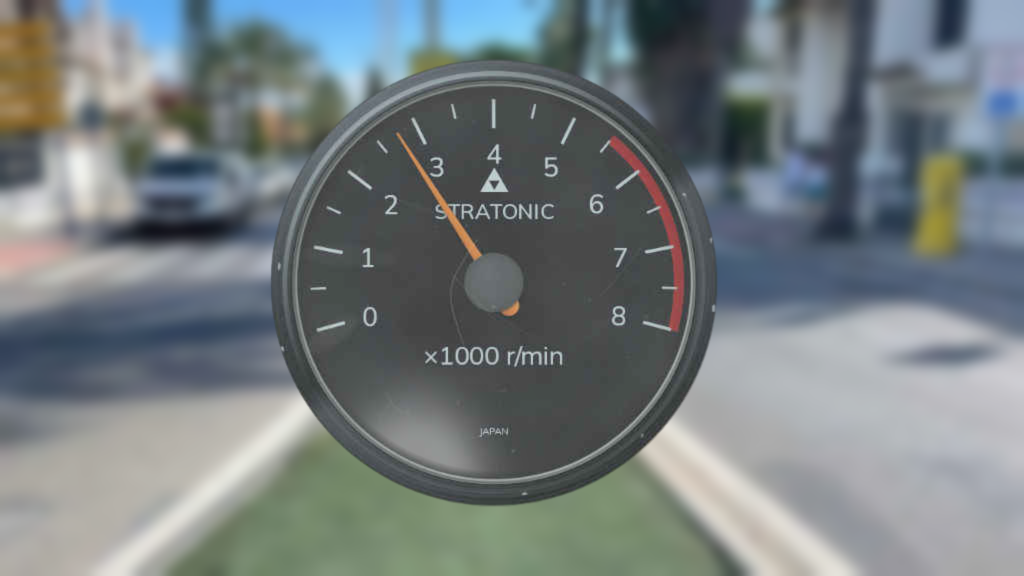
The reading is 2750,rpm
